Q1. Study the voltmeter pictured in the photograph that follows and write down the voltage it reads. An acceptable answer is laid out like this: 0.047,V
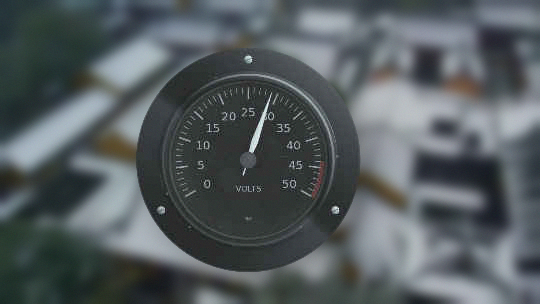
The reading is 29,V
